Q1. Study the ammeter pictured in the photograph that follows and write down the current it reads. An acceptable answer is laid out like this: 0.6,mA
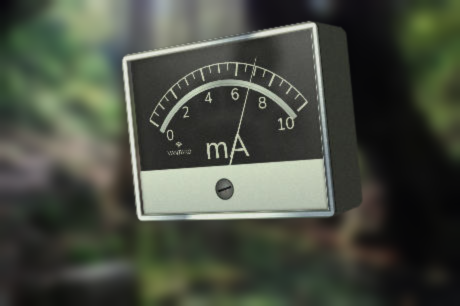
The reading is 7,mA
